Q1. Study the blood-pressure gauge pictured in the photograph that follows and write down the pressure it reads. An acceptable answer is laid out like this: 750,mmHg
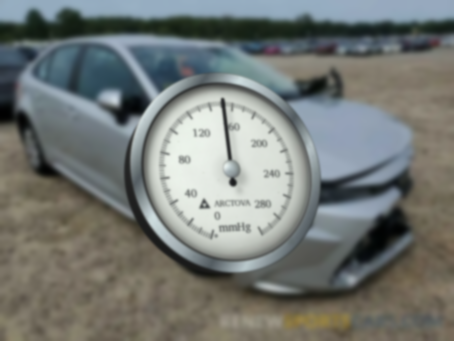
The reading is 150,mmHg
